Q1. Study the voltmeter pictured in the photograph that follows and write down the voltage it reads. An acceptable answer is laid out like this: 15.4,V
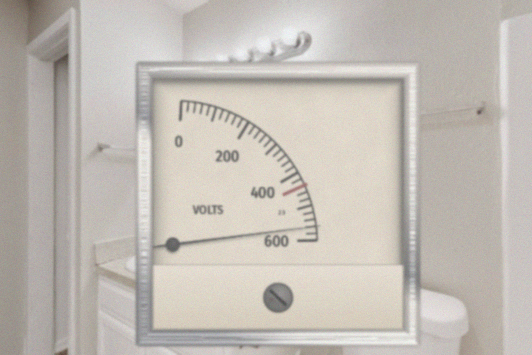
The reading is 560,V
